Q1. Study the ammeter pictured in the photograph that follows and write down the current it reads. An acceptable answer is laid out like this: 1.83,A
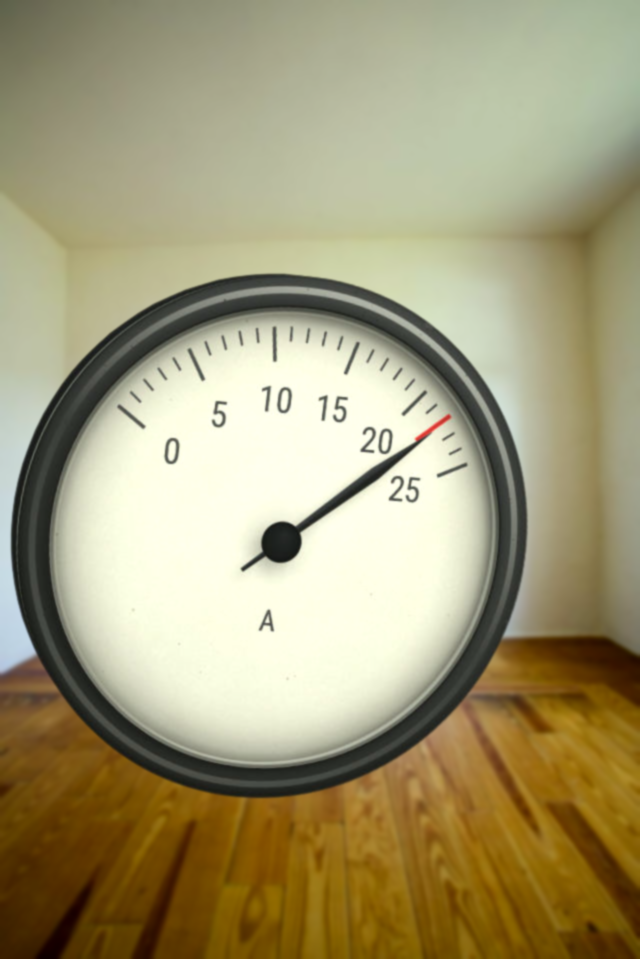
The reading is 22,A
